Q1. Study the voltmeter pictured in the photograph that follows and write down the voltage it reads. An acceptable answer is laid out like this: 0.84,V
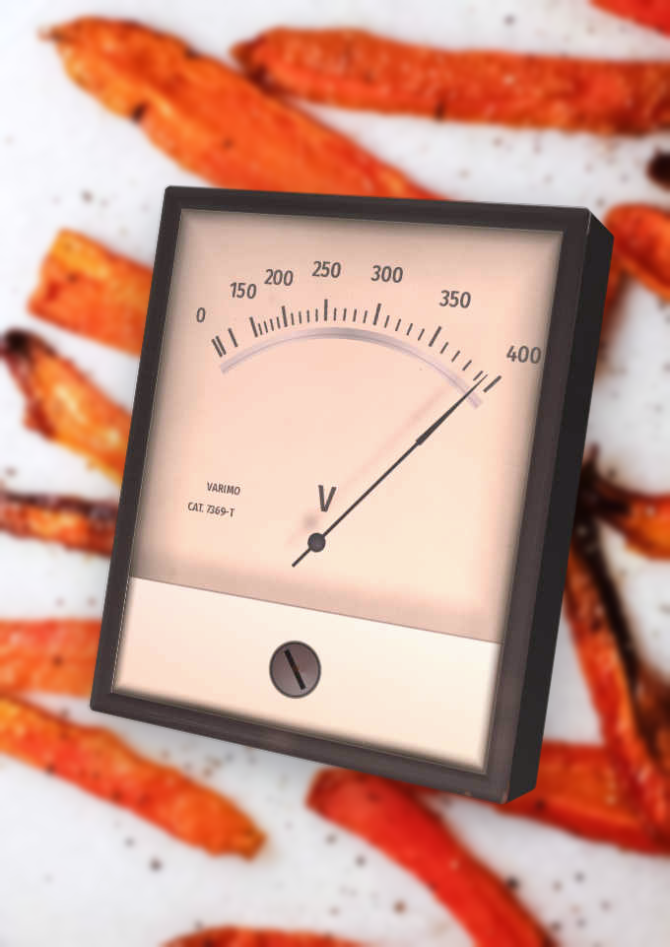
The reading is 395,V
